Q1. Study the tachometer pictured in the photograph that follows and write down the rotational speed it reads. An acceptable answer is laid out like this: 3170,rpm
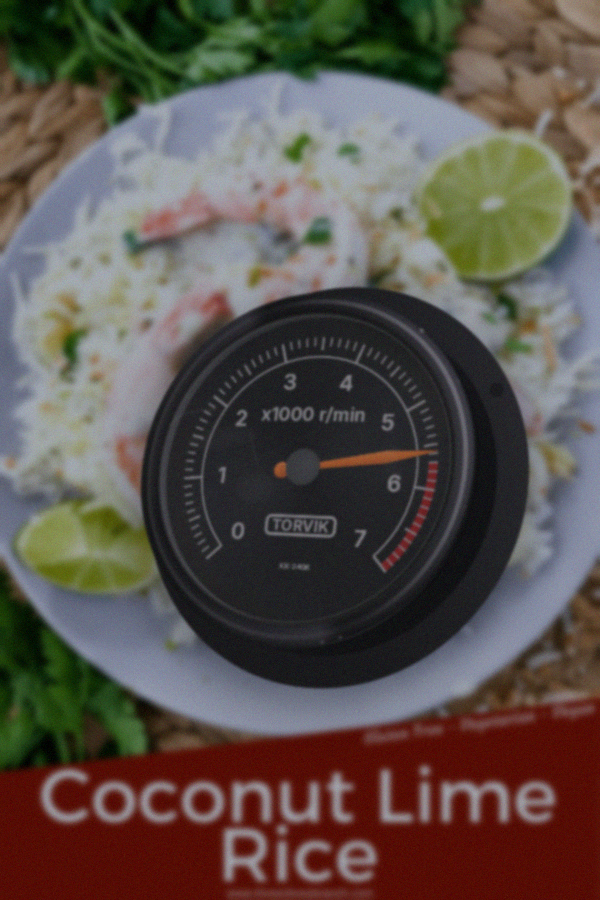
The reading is 5600,rpm
